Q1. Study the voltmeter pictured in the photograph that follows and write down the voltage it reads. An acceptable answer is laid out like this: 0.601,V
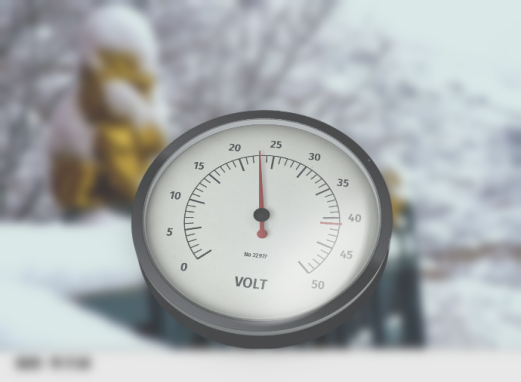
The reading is 23,V
